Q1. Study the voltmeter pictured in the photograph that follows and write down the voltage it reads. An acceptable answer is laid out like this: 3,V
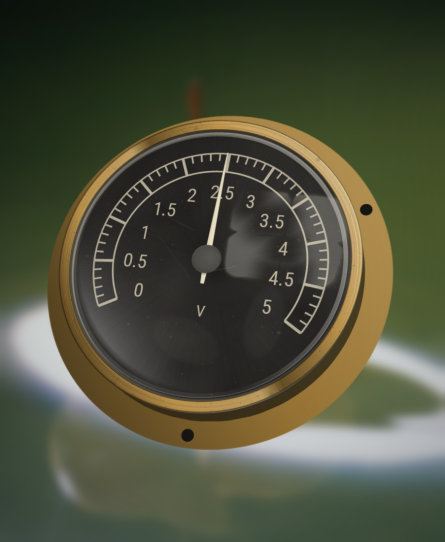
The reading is 2.5,V
